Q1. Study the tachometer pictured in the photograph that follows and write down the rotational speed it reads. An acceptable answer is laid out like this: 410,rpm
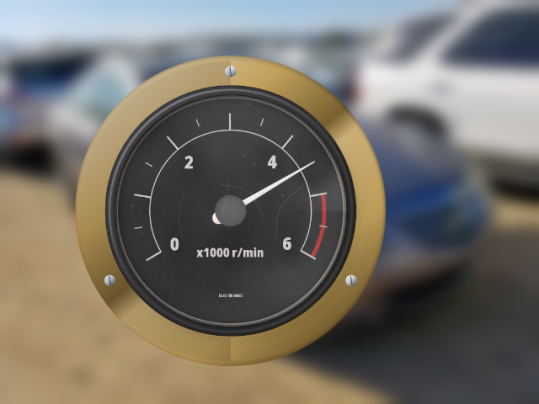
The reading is 4500,rpm
